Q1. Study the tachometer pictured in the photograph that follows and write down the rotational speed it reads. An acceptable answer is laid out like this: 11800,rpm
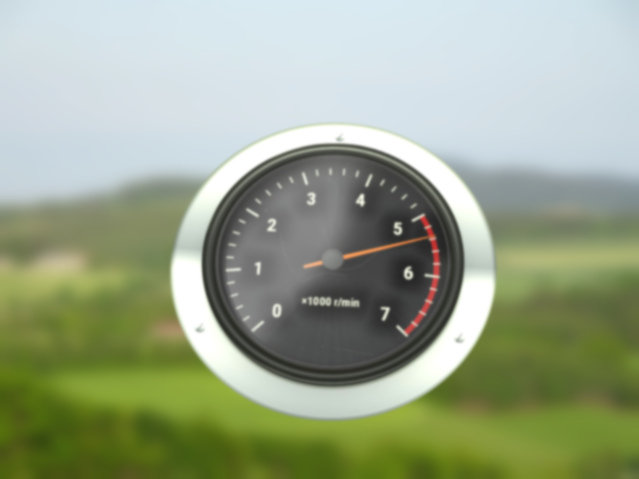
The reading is 5400,rpm
